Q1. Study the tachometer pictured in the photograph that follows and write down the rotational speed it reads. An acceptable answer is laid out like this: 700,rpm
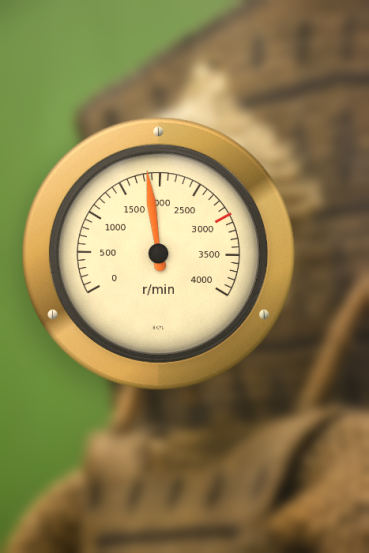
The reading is 1850,rpm
